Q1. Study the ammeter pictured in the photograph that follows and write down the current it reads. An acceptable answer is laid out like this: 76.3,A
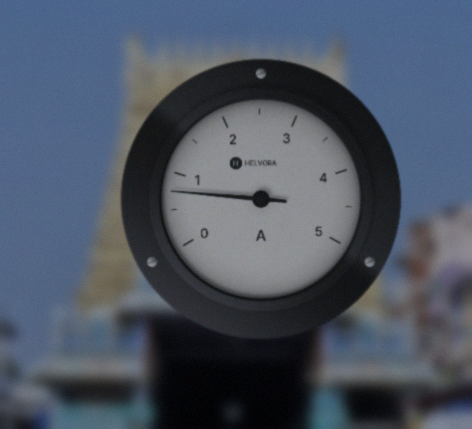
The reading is 0.75,A
